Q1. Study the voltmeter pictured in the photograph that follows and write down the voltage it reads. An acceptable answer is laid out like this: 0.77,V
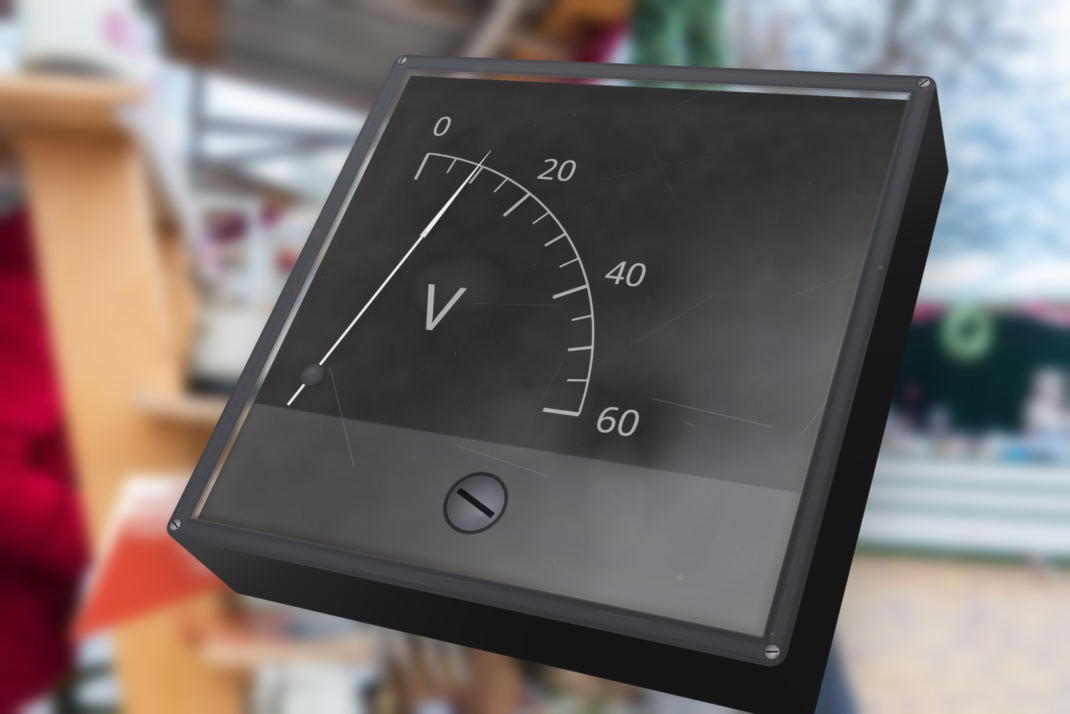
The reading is 10,V
